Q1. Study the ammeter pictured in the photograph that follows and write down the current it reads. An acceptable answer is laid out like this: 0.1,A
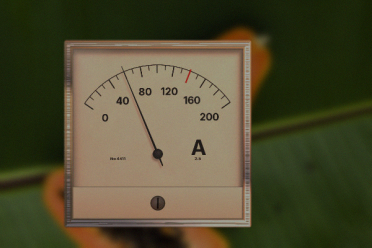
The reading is 60,A
